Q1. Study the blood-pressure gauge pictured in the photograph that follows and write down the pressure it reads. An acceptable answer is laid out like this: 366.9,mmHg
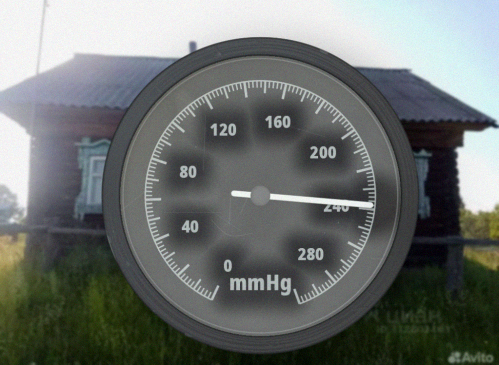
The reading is 238,mmHg
